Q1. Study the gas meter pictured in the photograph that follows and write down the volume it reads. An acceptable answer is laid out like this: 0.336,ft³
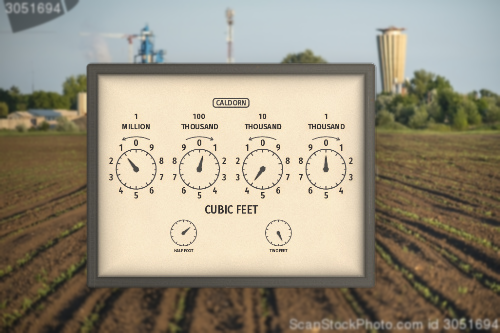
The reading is 104000,ft³
